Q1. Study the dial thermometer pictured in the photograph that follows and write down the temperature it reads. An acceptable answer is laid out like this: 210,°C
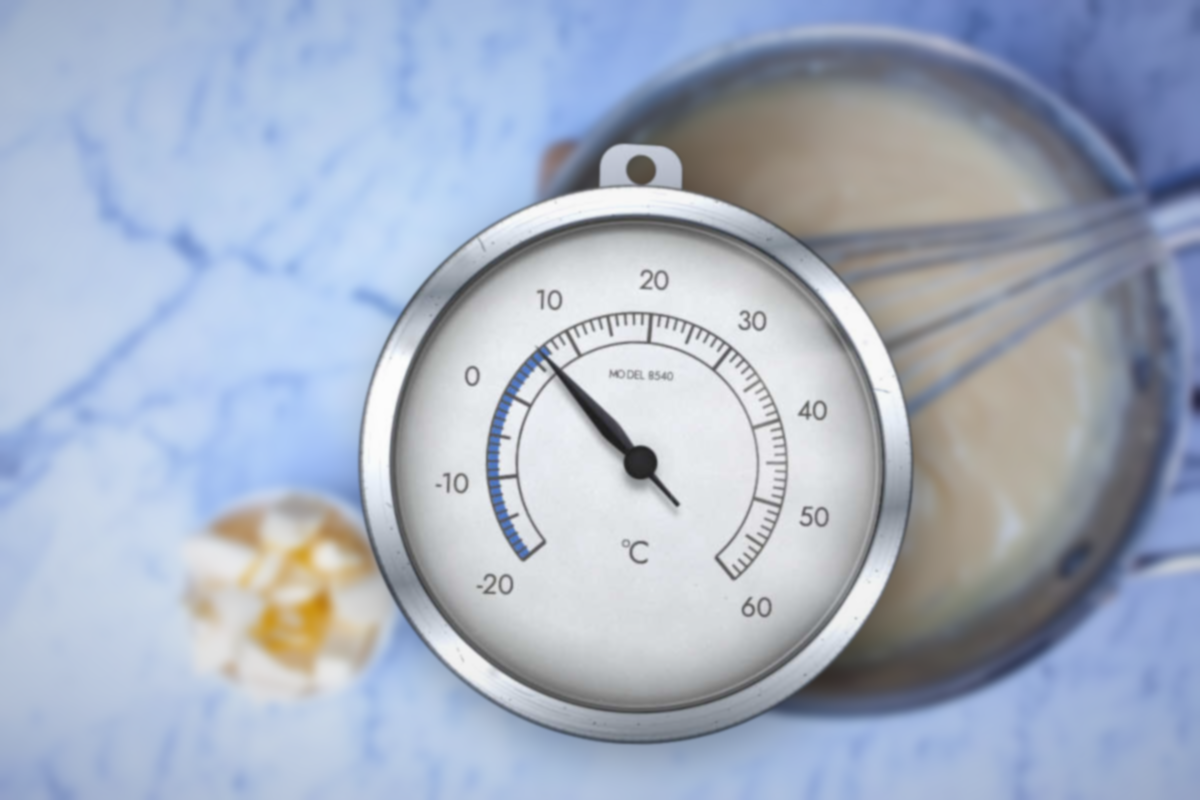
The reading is 6,°C
